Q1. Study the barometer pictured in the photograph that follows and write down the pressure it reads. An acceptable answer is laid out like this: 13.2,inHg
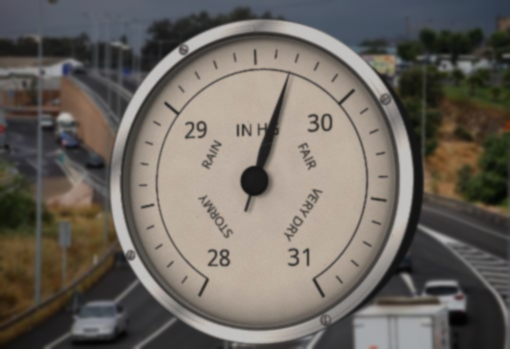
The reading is 29.7,inHg
